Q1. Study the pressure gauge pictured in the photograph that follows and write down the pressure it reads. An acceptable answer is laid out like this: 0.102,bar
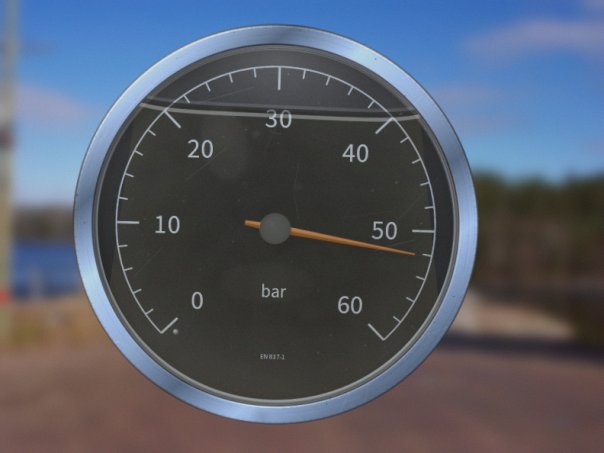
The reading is 52,bar
